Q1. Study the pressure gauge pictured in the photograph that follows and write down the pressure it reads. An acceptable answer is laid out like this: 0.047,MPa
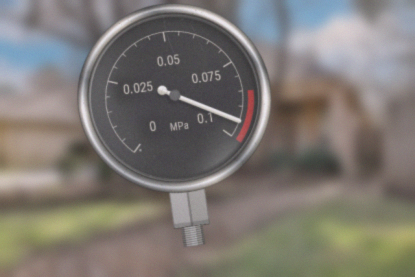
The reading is 0.095,MPa
